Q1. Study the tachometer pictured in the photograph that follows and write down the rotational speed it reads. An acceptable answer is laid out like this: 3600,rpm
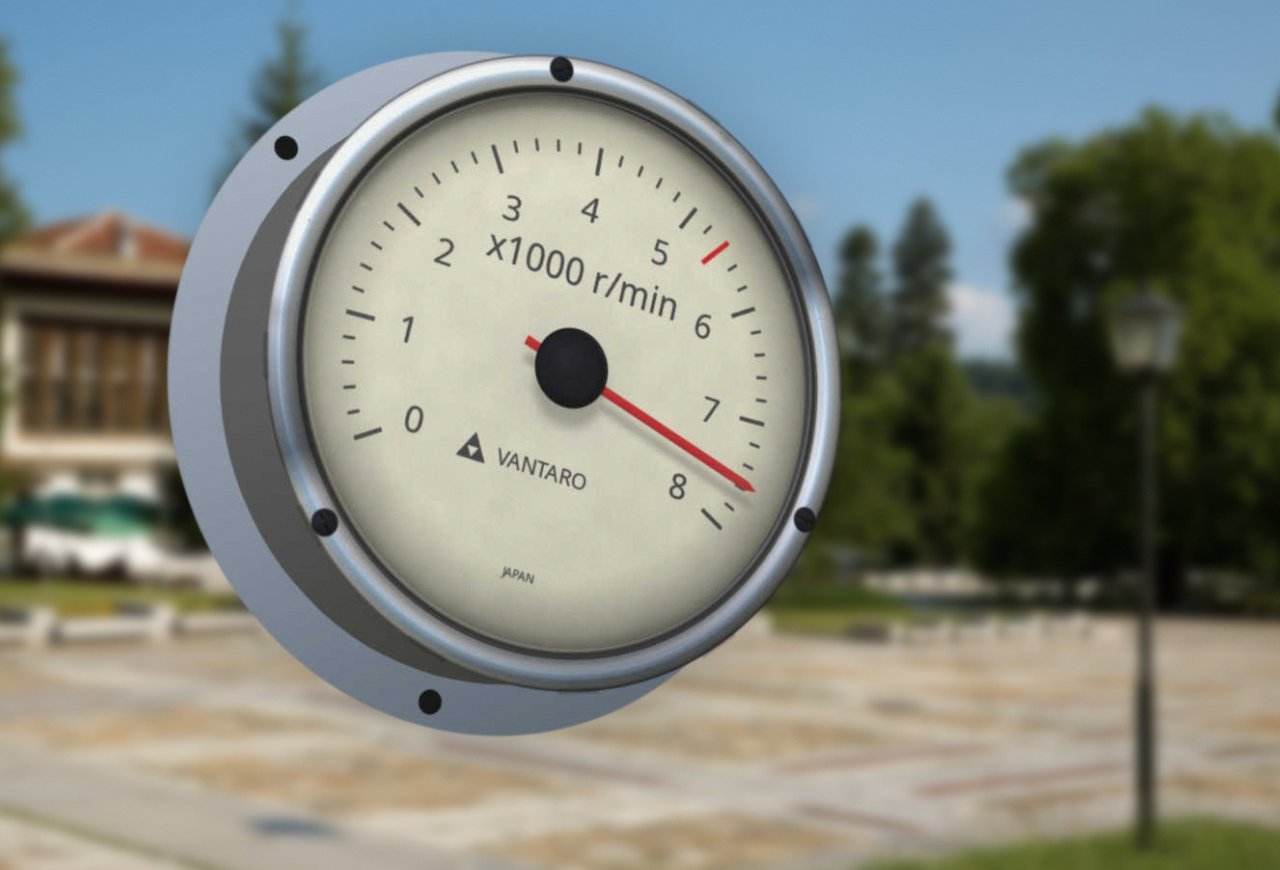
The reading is 7600,rpm
